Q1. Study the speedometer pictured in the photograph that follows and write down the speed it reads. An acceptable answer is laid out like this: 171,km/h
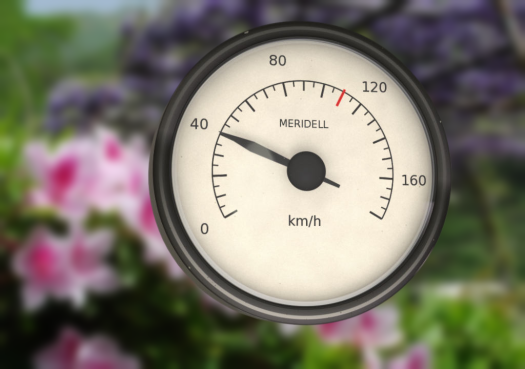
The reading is 40,km/h
